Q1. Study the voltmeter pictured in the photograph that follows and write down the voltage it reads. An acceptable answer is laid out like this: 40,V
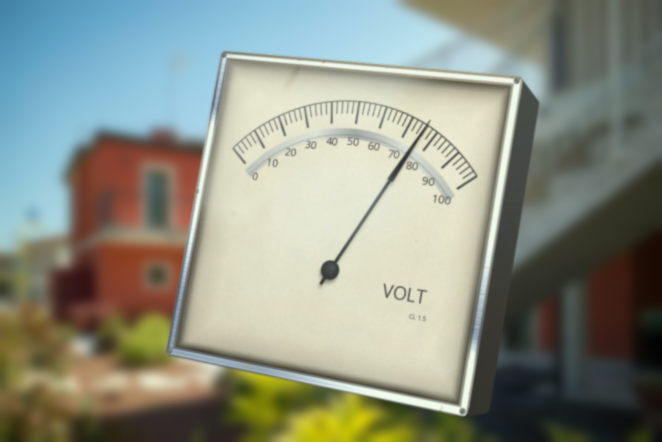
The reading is 76,V
